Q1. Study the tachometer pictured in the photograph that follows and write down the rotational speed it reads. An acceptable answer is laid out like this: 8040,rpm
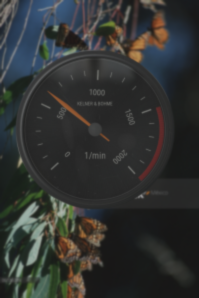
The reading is 600,rpm
